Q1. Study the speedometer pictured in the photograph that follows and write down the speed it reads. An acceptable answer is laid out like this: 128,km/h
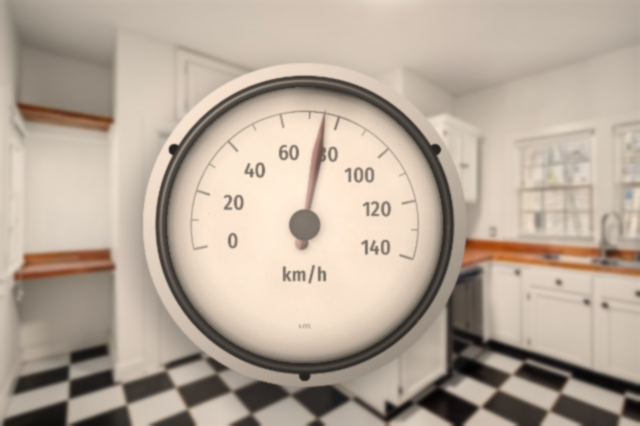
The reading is 75,km/h
